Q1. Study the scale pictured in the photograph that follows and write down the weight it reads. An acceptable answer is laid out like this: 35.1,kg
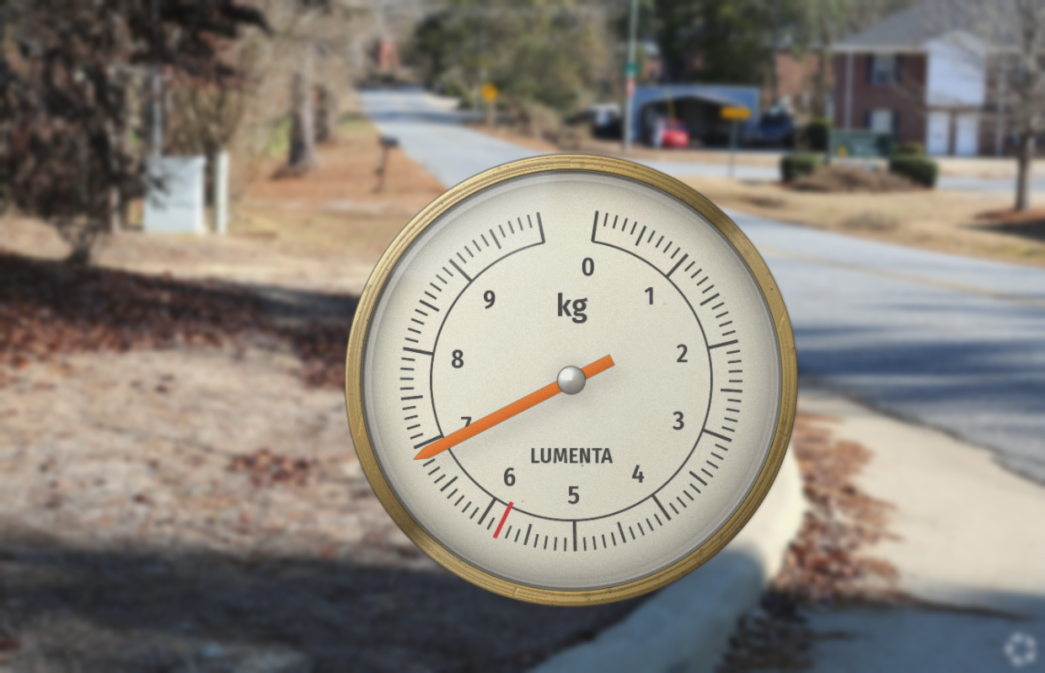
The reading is 6.9,kg
